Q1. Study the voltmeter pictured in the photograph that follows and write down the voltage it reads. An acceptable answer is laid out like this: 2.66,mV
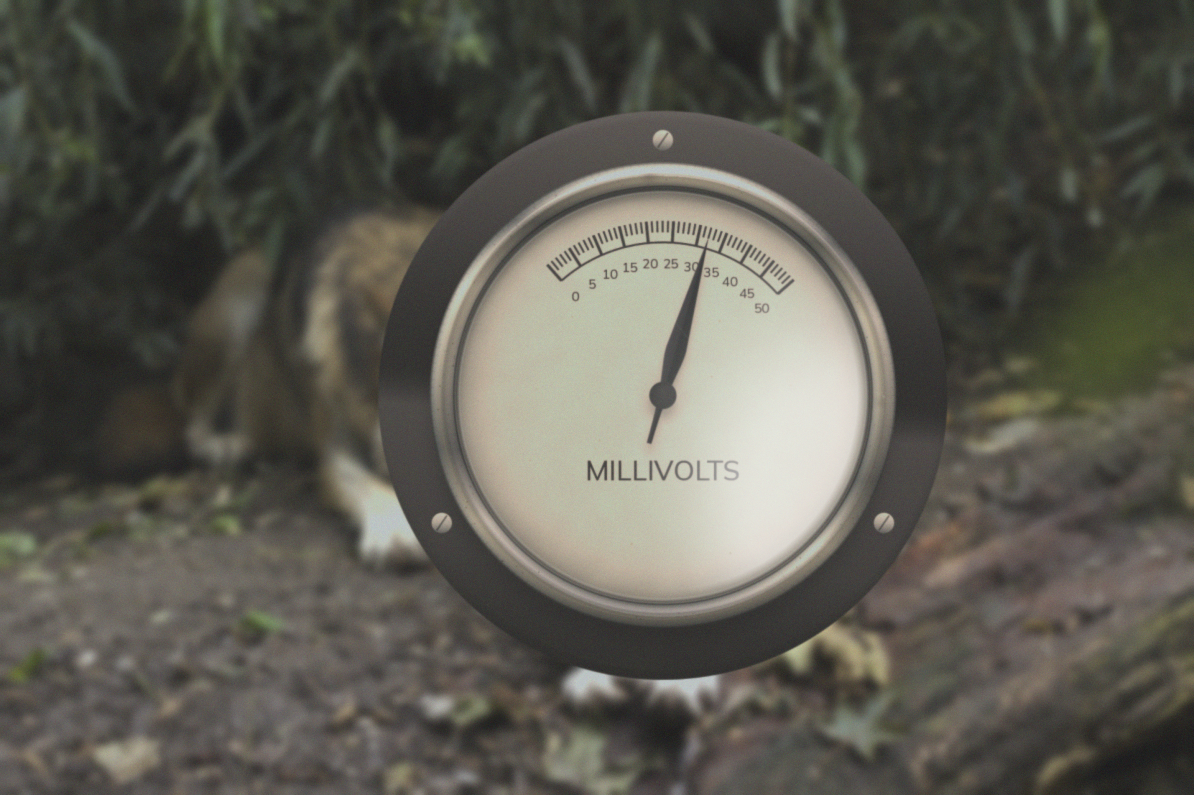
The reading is 32,mV
